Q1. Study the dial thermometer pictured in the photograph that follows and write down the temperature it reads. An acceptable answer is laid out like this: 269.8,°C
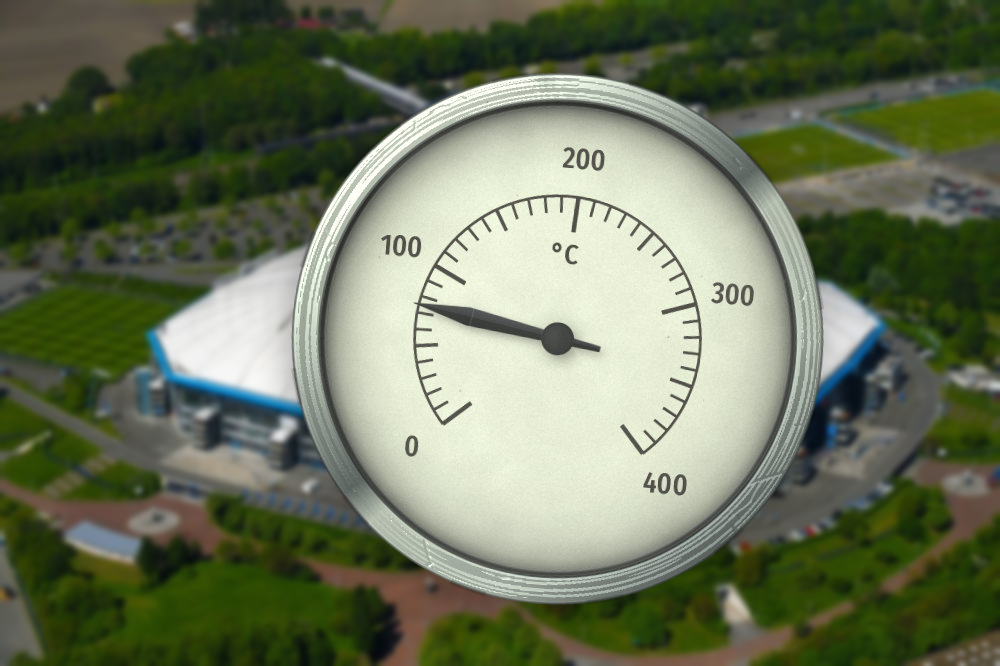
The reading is 75,°C
